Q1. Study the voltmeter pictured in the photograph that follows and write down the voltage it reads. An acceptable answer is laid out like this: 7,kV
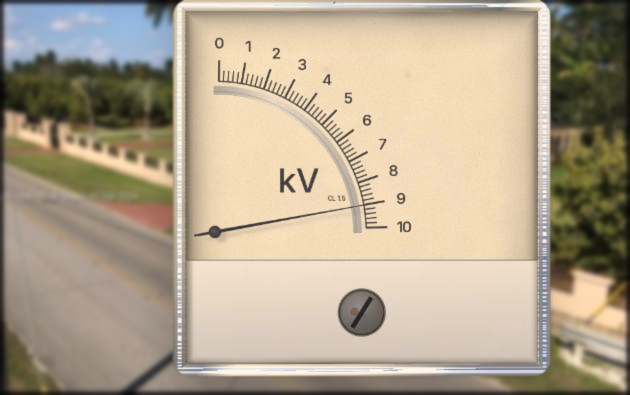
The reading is 9,kV
